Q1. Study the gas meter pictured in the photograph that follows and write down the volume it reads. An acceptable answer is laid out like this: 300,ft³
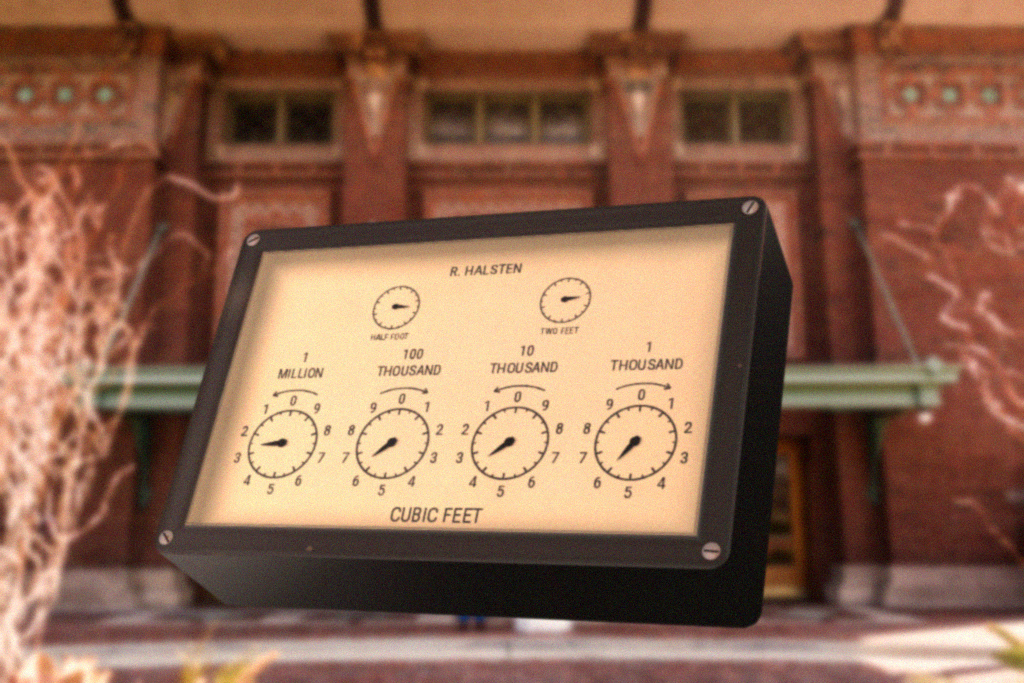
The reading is 263600,ft³
